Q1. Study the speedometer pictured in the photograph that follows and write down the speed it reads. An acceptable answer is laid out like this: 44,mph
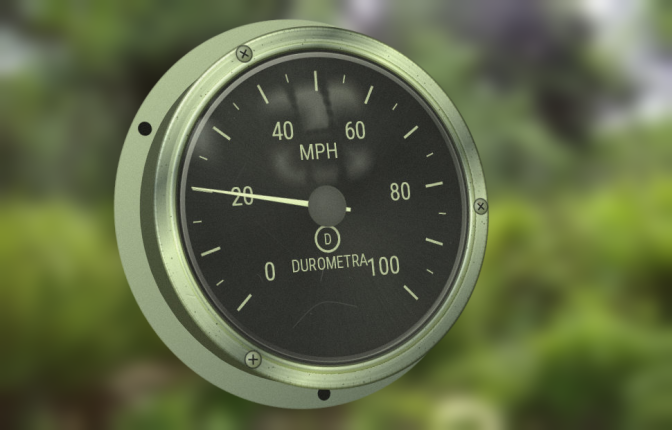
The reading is 20,mph
